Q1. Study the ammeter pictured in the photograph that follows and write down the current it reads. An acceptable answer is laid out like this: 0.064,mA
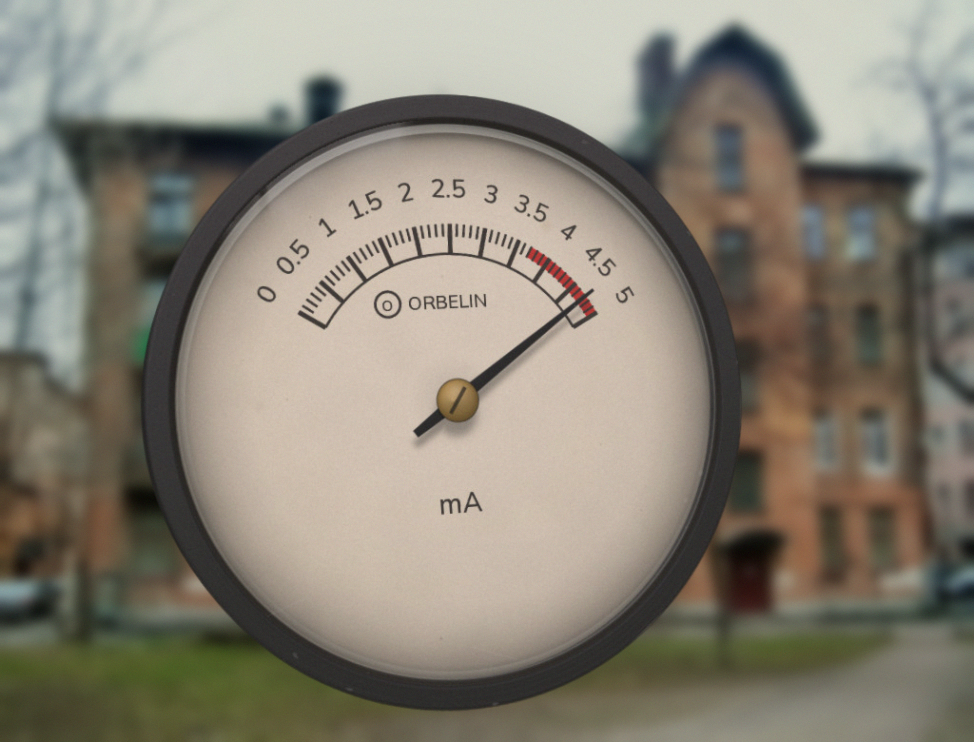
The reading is 4.7,mA
